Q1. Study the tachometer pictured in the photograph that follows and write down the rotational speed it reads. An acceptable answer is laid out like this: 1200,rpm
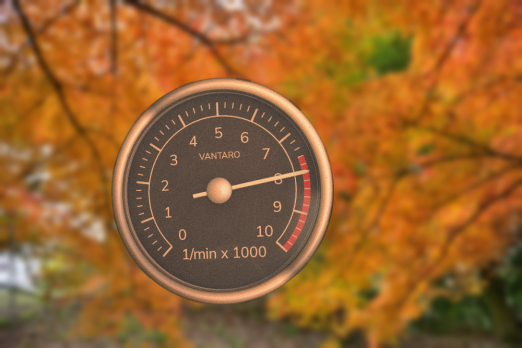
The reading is 8000,rpm
